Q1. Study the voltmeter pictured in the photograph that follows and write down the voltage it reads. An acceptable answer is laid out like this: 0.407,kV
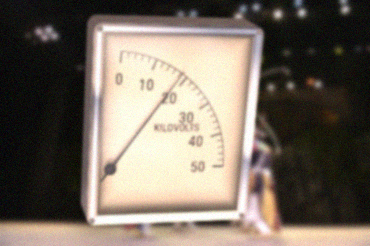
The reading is 18,kV
